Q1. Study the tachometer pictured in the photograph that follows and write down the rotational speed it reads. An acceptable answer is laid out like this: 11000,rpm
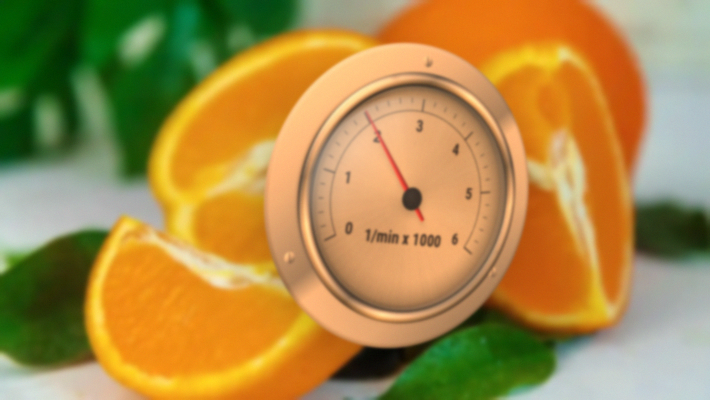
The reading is 2000,rpm
